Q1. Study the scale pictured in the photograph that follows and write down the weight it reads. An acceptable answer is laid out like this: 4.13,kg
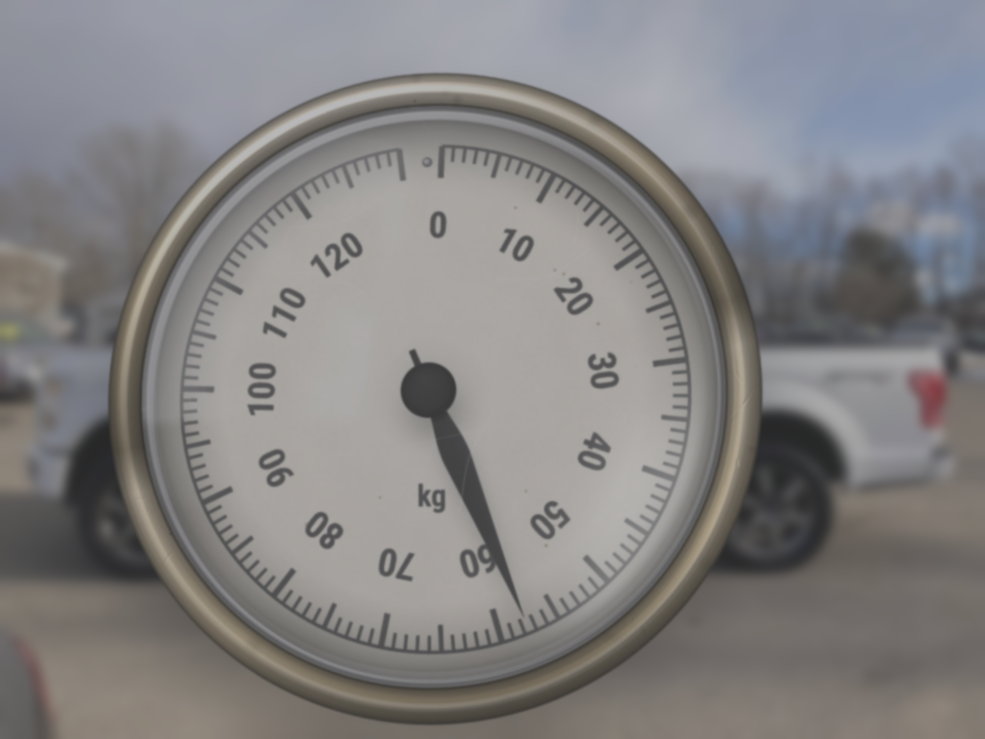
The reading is 57.5,kg
